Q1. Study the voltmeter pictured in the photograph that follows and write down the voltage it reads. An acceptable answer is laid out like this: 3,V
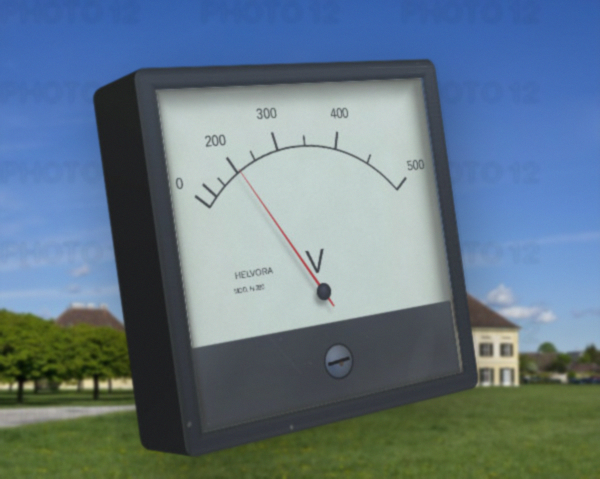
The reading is 200,V
